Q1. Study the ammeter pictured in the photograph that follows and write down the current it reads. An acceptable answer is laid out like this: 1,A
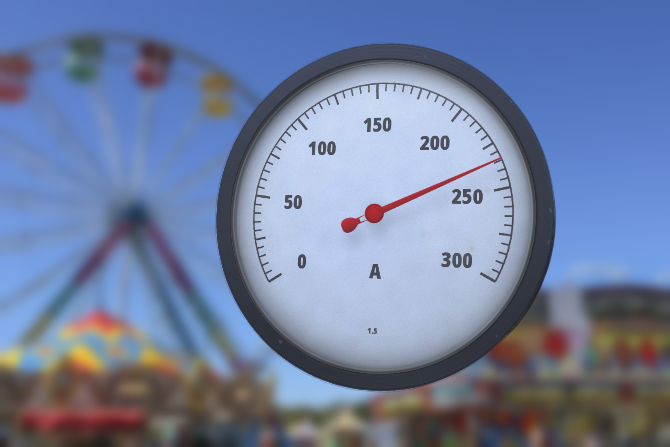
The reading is 235,A
